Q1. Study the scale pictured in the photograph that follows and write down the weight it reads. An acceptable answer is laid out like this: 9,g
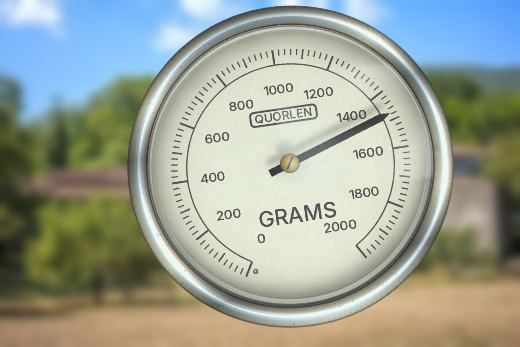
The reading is 1480,g
